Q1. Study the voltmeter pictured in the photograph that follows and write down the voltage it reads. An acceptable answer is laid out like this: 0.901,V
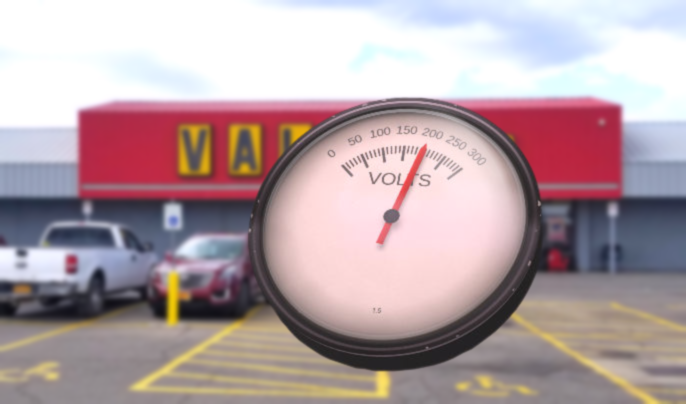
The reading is 200,V
